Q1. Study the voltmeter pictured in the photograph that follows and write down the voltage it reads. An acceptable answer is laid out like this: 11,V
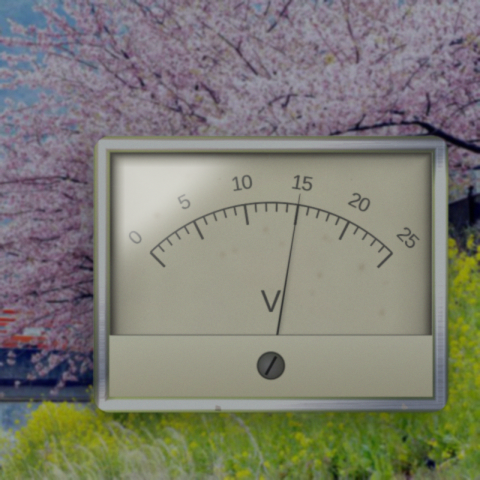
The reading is 15,V
